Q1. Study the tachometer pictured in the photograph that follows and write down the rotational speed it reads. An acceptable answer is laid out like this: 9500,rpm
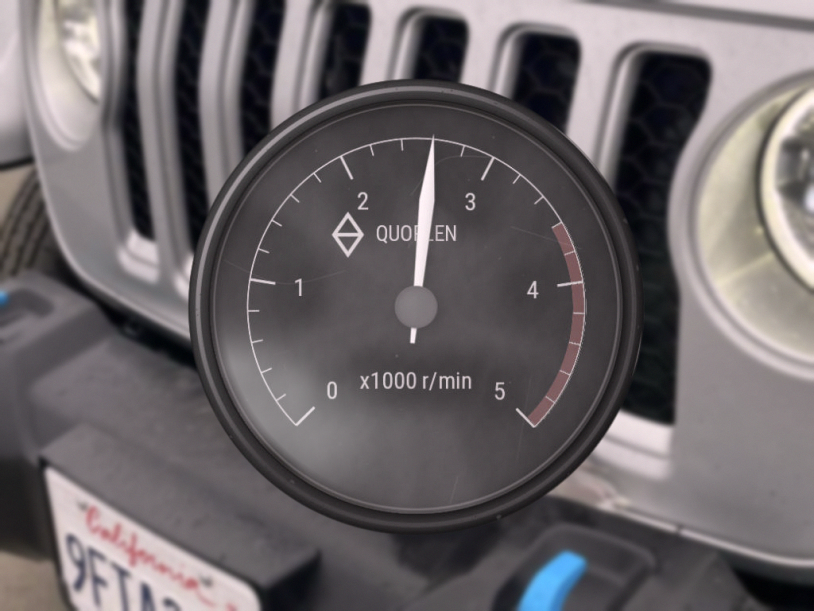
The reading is 2600,rpm
